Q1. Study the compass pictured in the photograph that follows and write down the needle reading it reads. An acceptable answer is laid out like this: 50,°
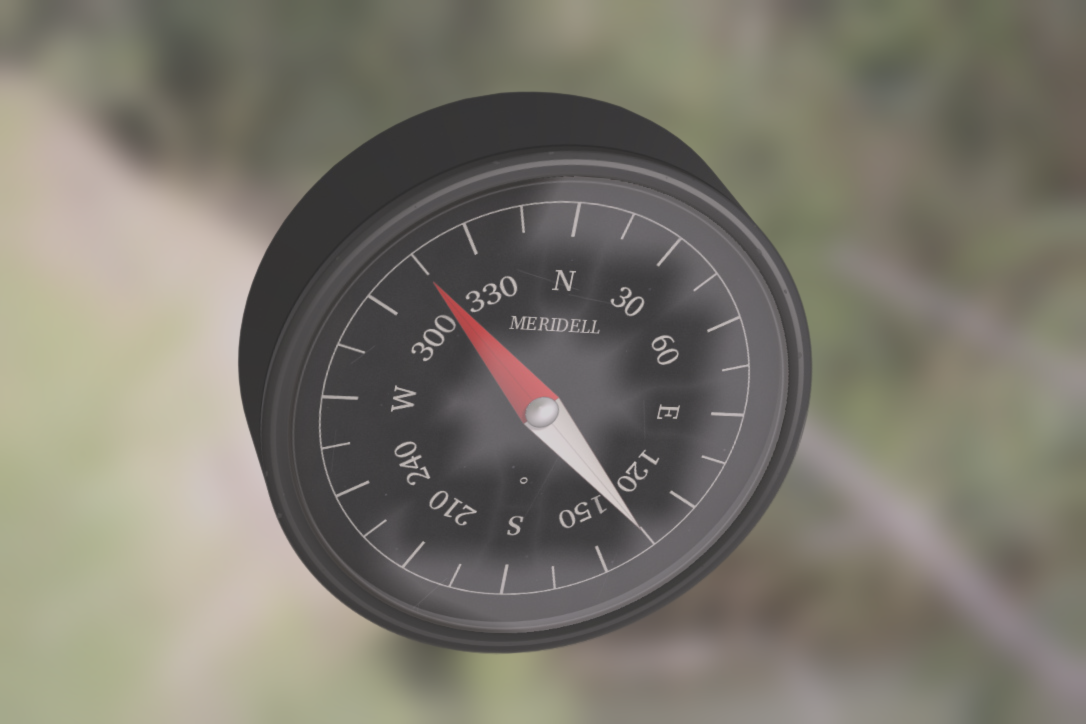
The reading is 315,°
